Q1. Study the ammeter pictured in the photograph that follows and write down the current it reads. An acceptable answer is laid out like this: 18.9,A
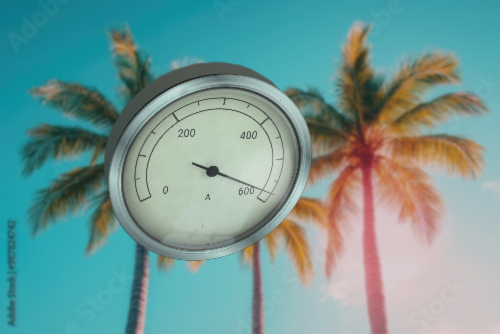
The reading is 575,A
